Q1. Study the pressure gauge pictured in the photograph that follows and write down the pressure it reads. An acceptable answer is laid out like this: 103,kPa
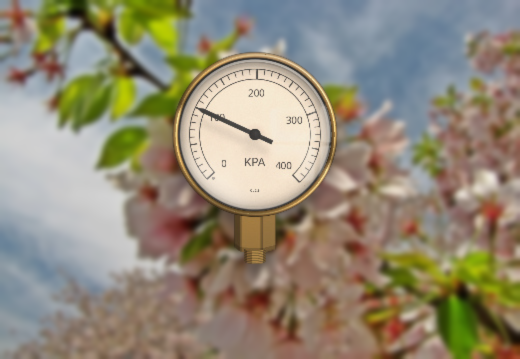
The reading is 100,kPa
